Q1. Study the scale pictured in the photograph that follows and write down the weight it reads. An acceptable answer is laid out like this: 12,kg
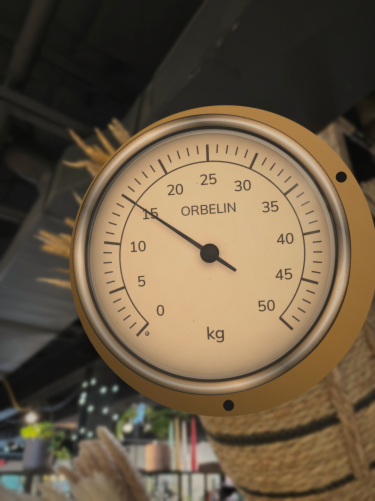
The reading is 15,kg
